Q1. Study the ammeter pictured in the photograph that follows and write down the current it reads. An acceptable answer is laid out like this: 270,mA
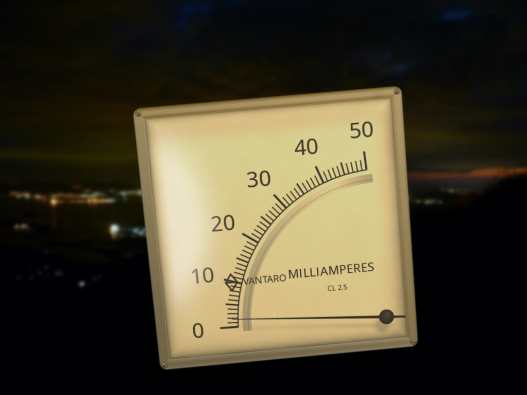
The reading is 2,mA
